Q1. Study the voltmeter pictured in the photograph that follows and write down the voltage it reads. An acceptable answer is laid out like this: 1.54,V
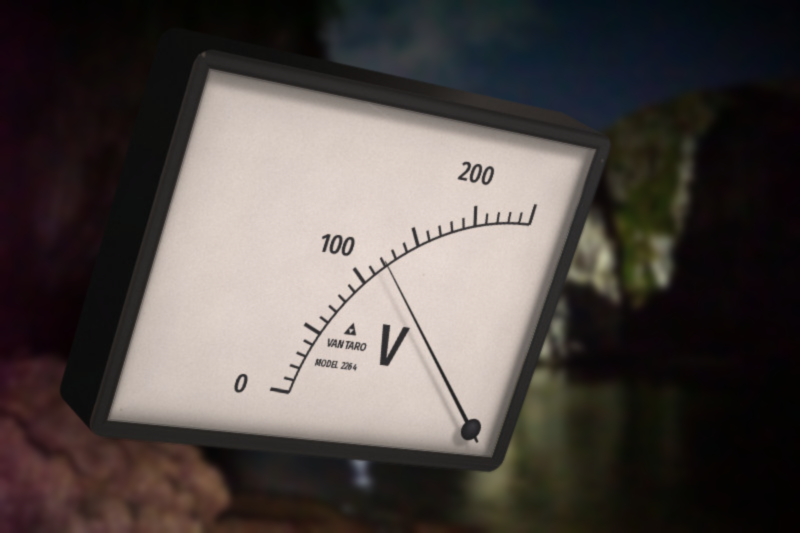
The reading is 120,V
